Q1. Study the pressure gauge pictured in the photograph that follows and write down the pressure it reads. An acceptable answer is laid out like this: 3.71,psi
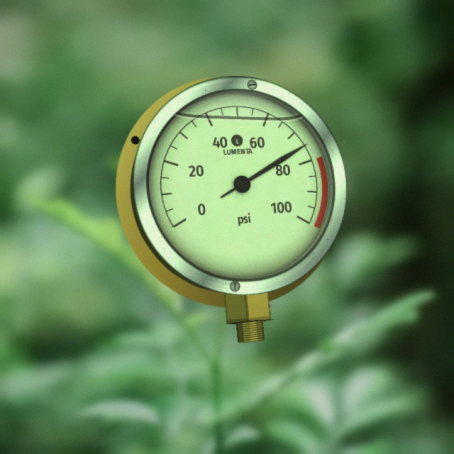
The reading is 75,psi
